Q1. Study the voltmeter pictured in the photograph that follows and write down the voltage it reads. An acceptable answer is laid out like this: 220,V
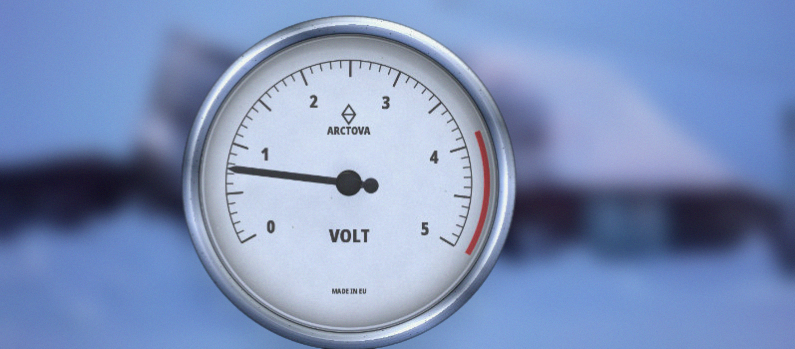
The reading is 0.75,V
